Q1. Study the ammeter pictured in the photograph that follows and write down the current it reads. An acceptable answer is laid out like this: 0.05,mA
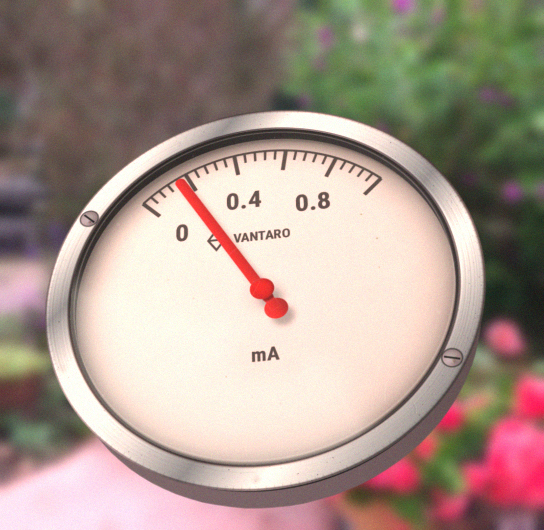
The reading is 0.16,mA
